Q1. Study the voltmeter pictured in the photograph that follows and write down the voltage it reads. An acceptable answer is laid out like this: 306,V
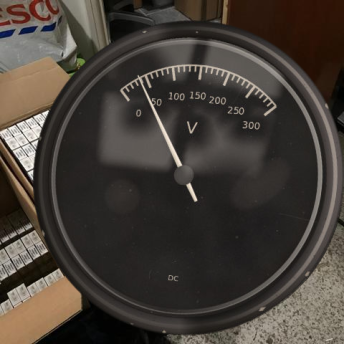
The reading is 40,V
